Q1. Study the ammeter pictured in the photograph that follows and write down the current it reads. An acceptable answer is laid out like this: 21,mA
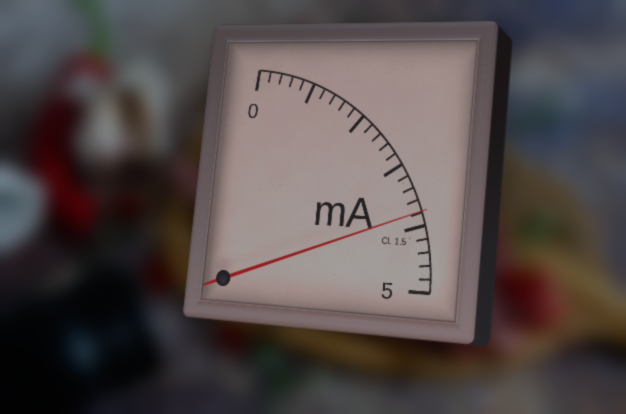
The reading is 3.8,mA
